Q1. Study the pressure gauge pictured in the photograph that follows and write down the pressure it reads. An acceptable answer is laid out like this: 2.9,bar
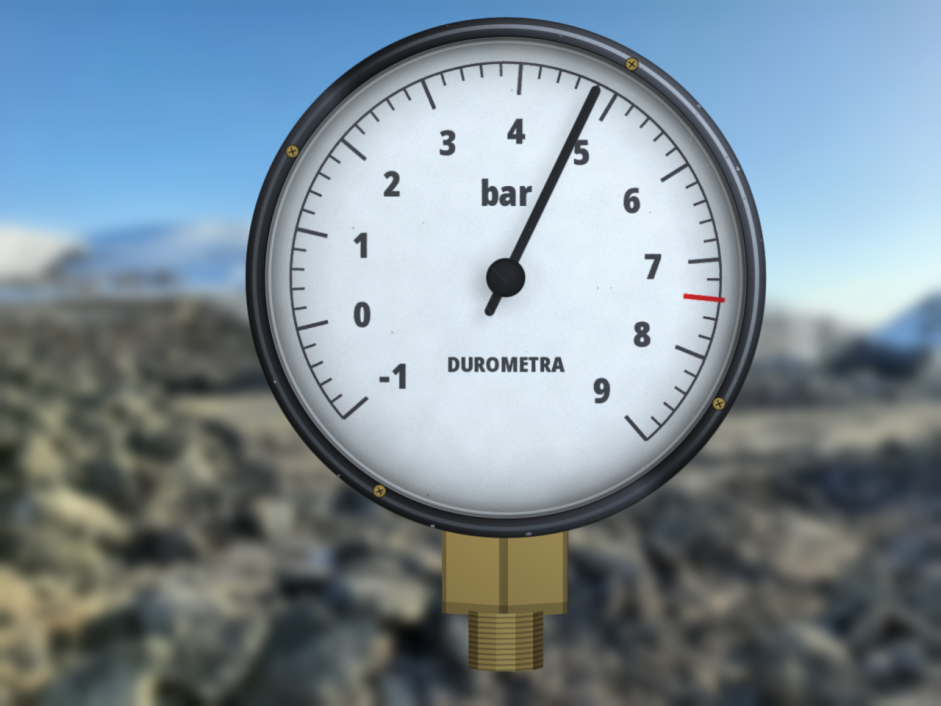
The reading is 4.8,bar
